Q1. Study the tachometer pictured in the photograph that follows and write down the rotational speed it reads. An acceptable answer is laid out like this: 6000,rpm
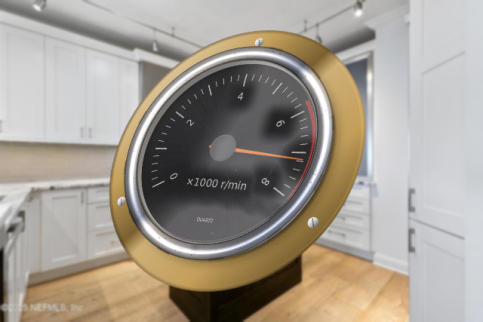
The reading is 7200,rpm
